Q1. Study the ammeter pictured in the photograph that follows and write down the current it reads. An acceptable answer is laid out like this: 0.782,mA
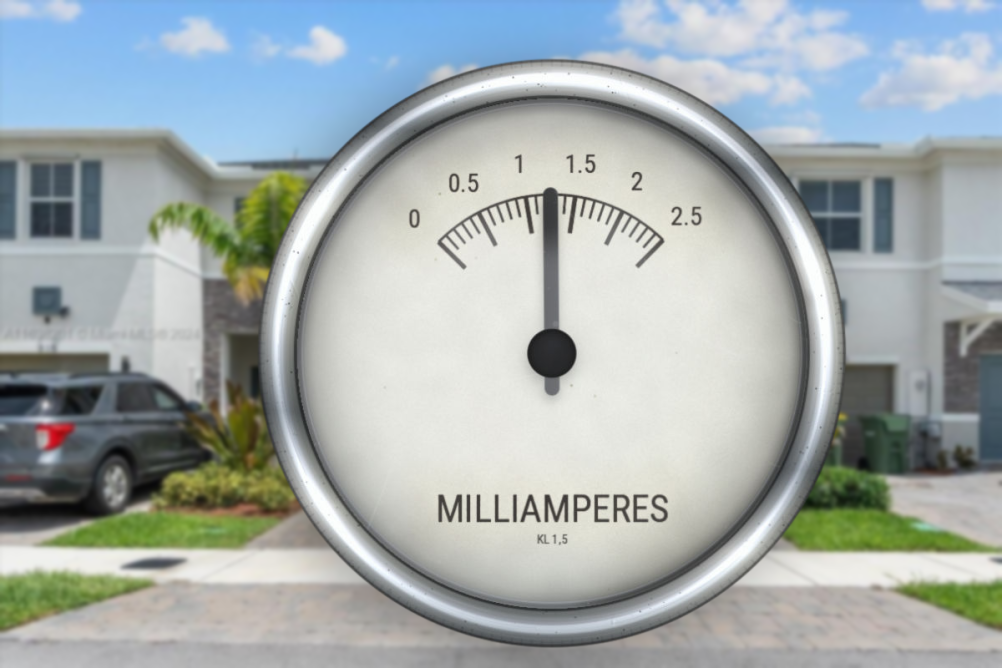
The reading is 1.25,mA
